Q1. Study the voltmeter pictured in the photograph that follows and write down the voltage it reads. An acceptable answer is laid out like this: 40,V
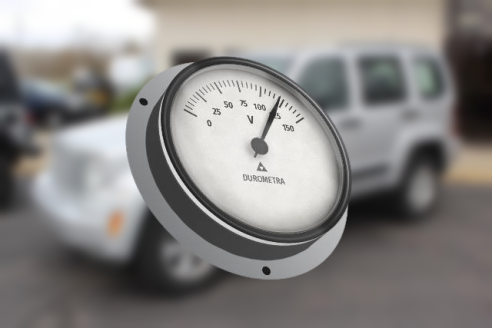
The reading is 120,V
